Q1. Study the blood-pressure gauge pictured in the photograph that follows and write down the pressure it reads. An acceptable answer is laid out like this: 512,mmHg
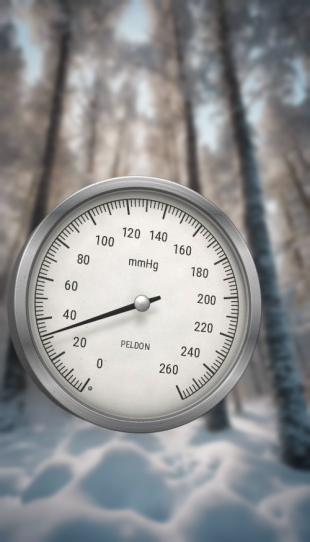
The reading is 32,mmHg
